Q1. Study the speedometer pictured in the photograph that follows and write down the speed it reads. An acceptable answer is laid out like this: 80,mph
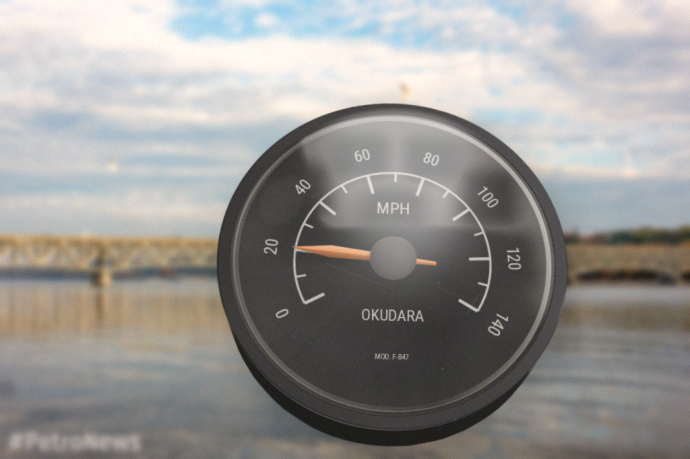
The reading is 20,mph
